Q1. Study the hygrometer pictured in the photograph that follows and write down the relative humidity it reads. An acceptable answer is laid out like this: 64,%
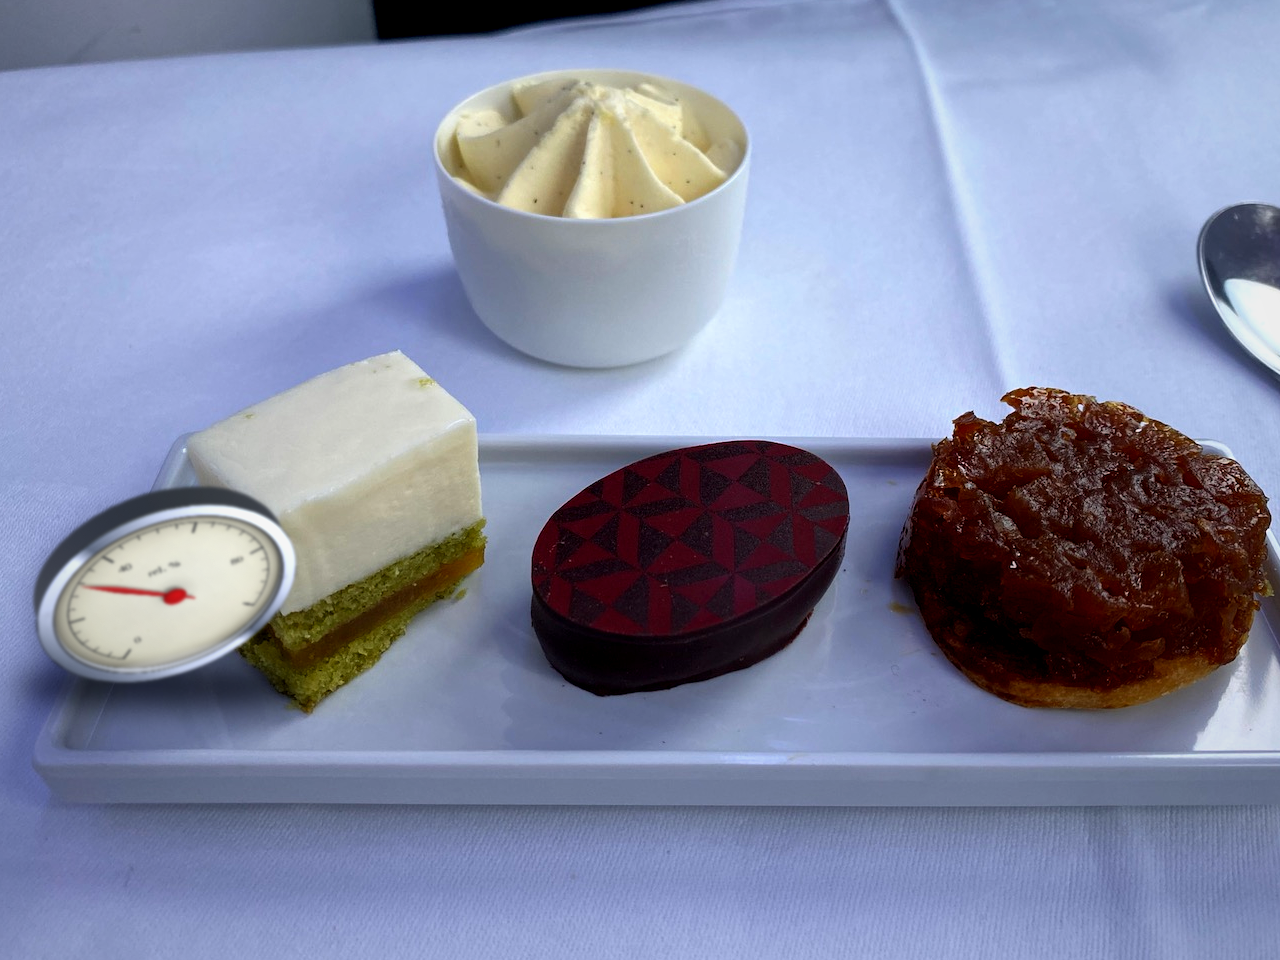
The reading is 32,%
